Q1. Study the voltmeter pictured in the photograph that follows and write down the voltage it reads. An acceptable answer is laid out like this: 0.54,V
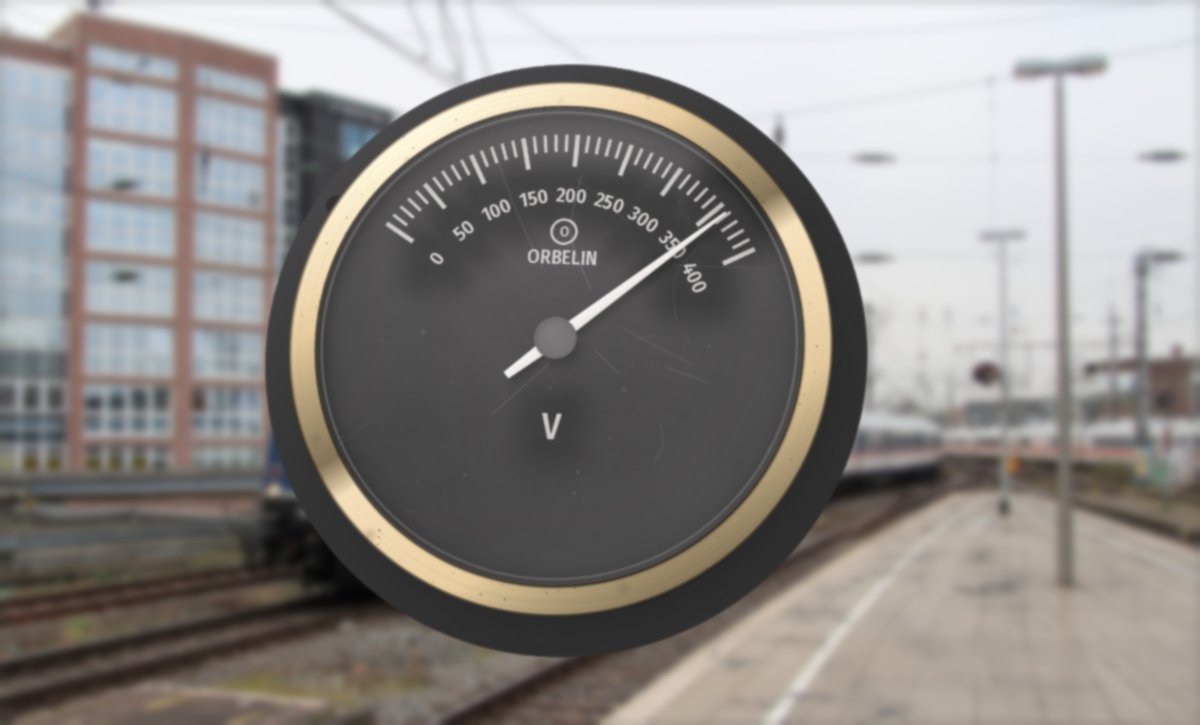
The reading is 360,V
